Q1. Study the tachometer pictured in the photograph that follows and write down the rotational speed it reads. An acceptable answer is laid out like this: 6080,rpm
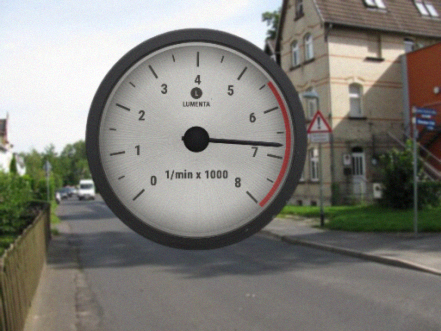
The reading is 6750,rpm
